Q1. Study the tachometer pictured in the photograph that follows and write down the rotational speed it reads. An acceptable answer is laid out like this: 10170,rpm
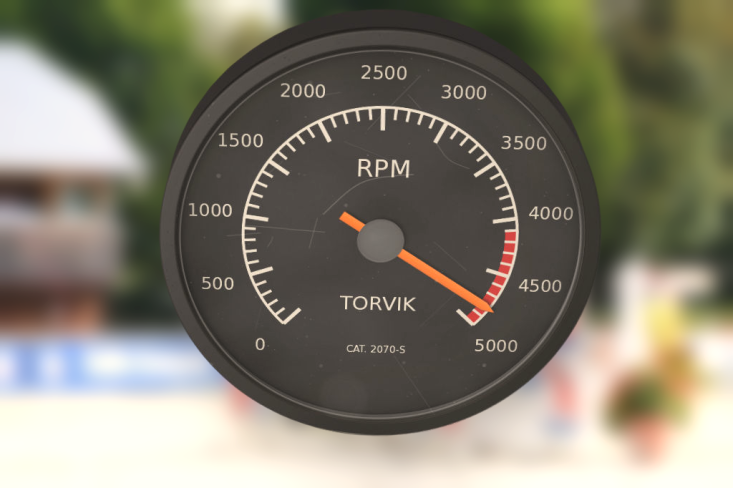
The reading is 4800,rpm
